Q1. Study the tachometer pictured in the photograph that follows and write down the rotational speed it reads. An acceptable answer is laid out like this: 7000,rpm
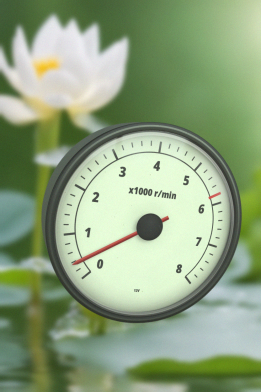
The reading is 400,rpm
